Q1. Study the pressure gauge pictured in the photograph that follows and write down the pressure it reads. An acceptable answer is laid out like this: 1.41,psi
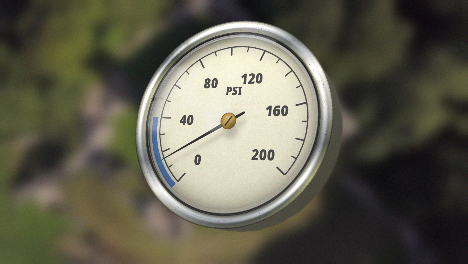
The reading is 15,psi
